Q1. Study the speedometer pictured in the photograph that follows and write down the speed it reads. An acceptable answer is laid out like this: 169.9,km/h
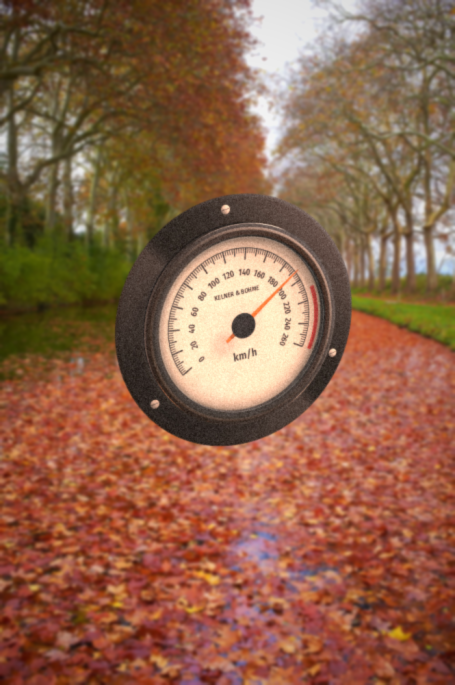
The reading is 190,km/h
